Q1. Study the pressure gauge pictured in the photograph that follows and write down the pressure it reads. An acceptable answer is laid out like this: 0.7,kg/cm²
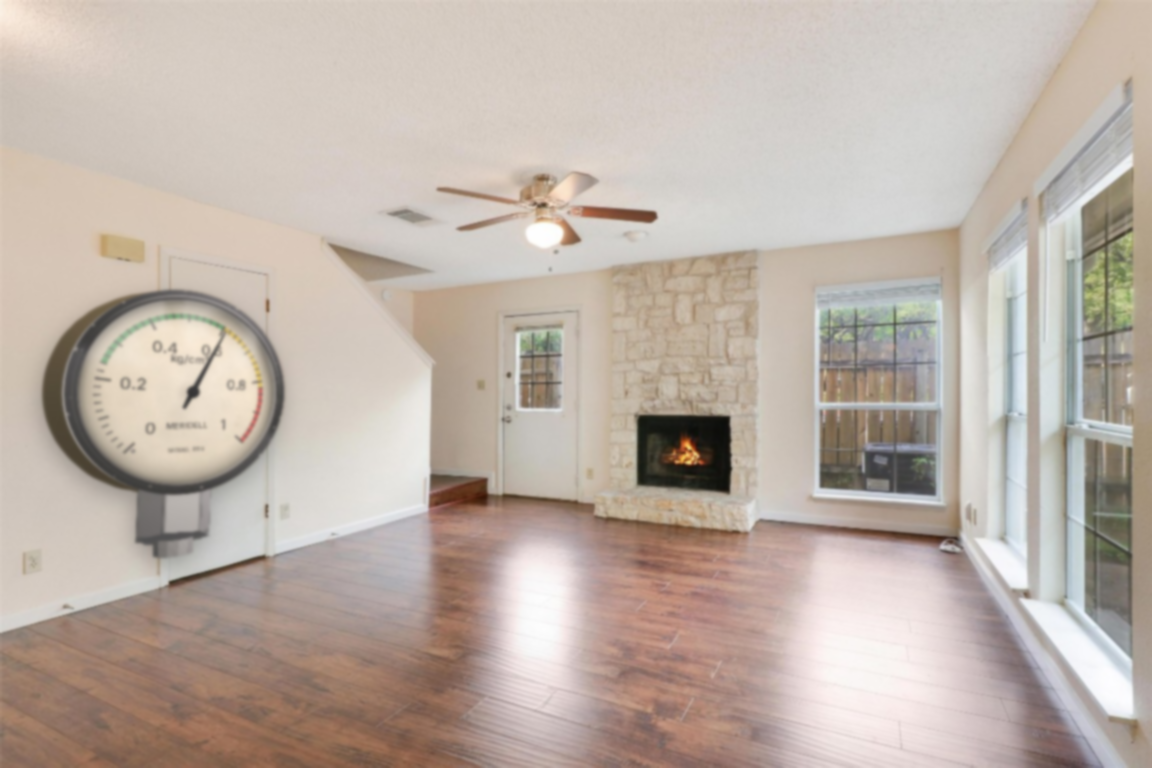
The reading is 0.6,kg/cm²
